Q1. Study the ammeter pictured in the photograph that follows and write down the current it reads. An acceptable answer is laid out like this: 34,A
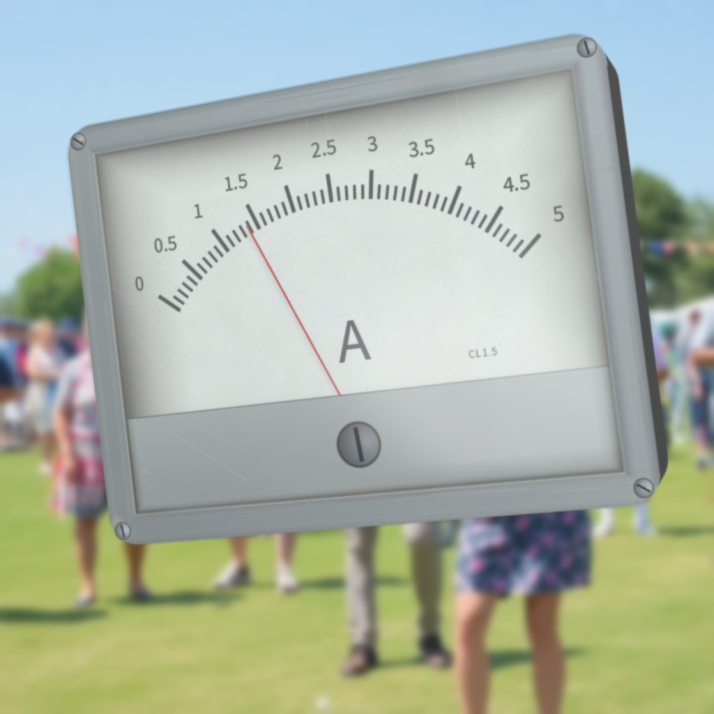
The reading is 1.4,A
